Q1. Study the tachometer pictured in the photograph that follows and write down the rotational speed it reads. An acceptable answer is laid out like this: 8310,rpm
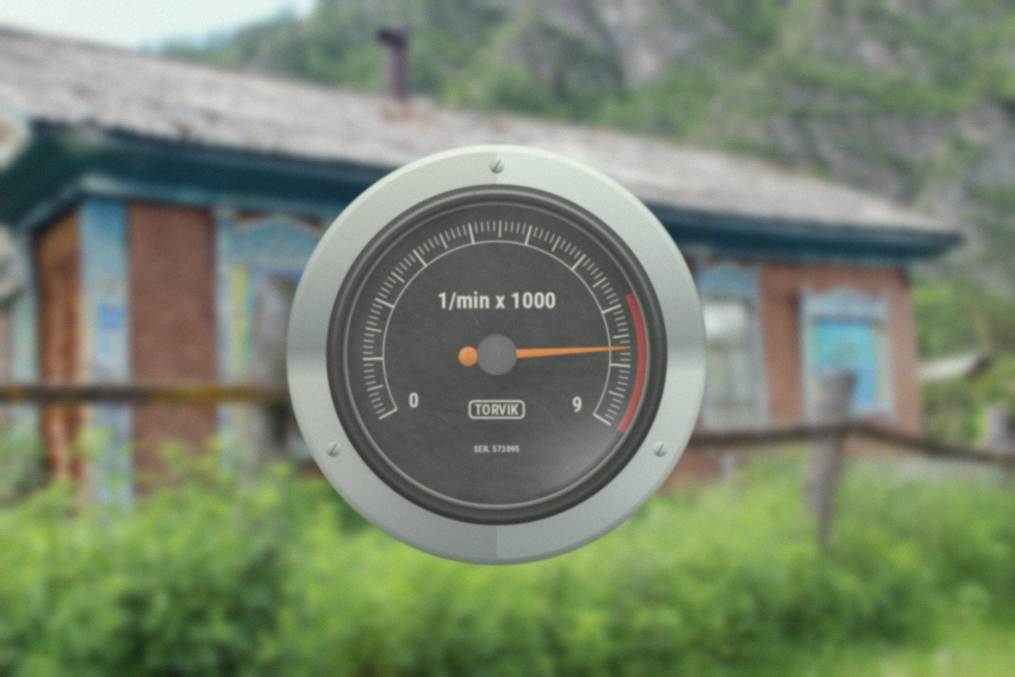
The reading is 7700,rpm
